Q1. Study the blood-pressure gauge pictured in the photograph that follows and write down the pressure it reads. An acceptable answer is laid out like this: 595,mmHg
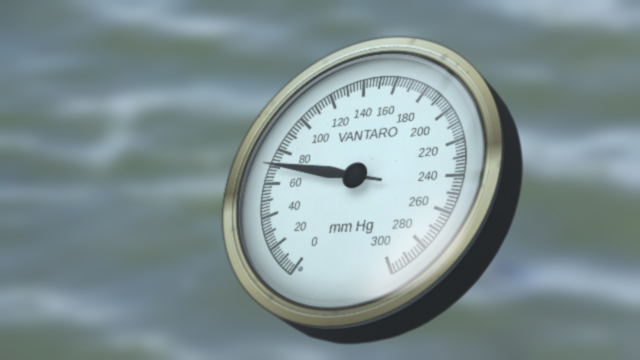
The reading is 70,mmHg
